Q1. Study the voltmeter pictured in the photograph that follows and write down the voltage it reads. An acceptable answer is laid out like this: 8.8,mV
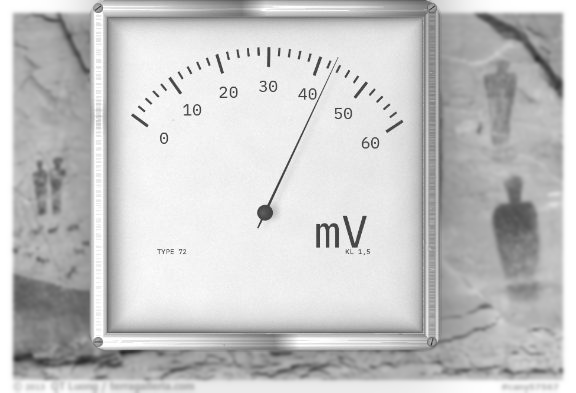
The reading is 43,mV
